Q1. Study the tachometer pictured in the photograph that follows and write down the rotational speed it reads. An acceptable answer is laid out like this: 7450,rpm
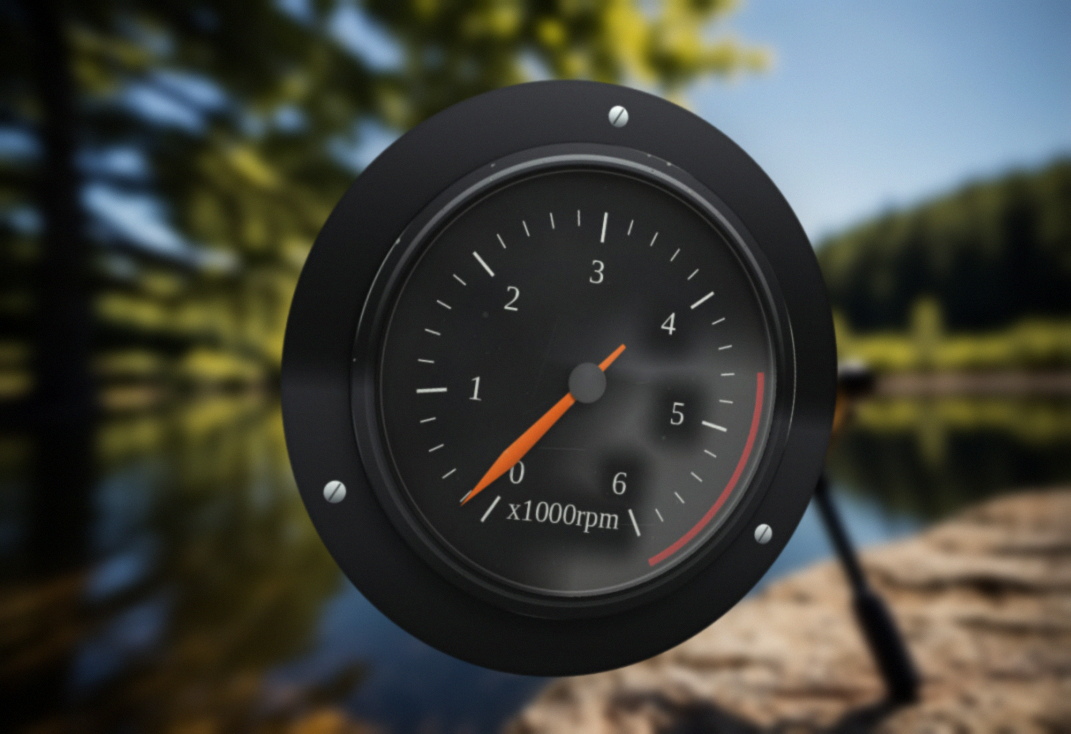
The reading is 200,rpm
